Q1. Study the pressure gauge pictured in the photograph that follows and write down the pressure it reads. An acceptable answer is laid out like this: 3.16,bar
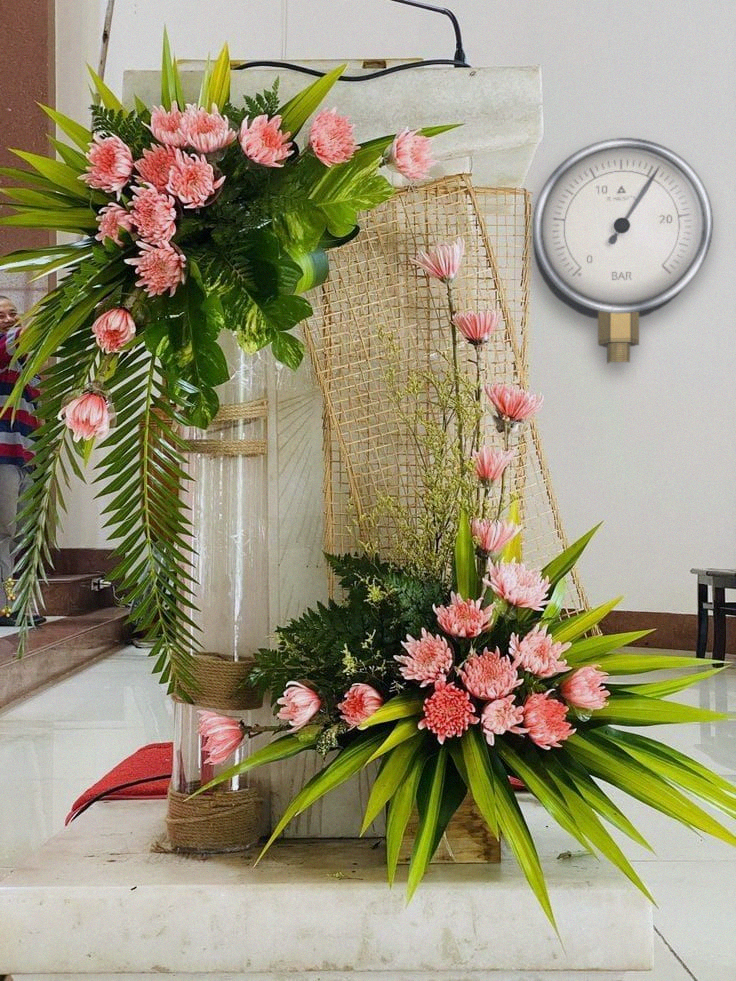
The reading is 15.5,bar
